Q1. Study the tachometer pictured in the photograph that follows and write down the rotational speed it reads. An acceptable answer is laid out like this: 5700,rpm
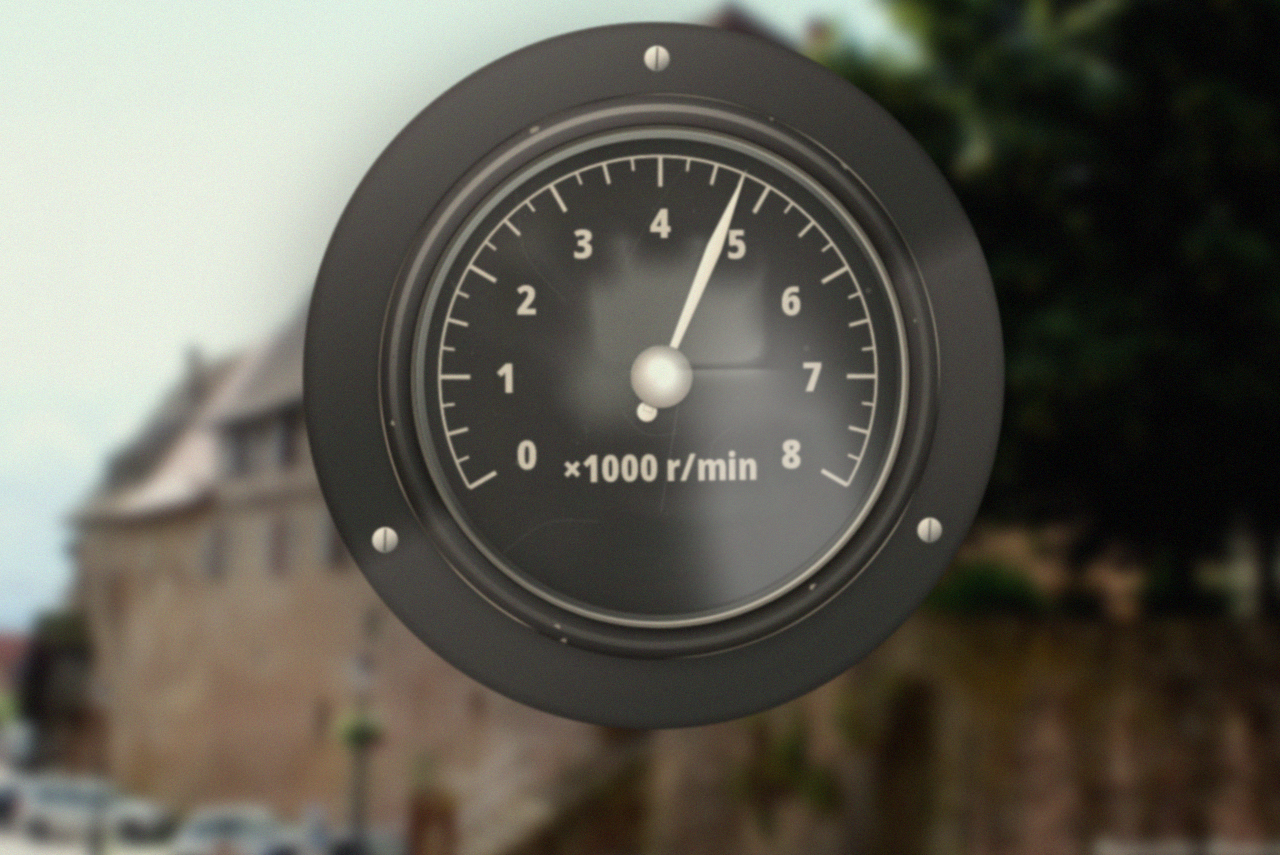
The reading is 4750,rpm
